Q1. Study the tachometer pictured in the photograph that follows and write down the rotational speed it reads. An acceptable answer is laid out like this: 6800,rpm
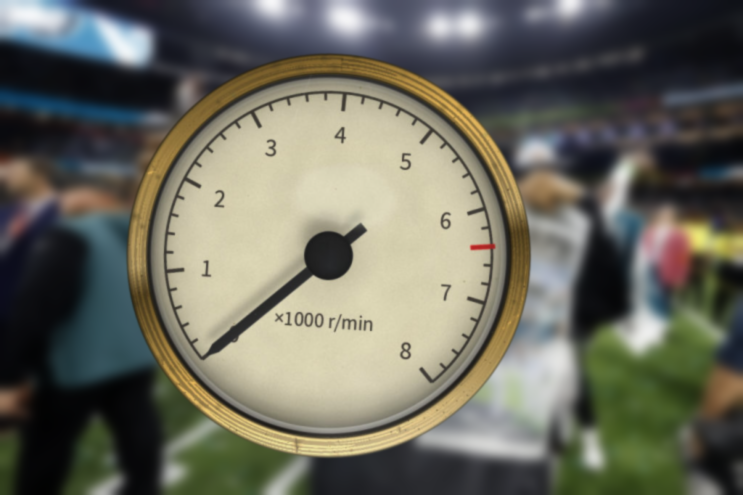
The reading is 0,rpm
